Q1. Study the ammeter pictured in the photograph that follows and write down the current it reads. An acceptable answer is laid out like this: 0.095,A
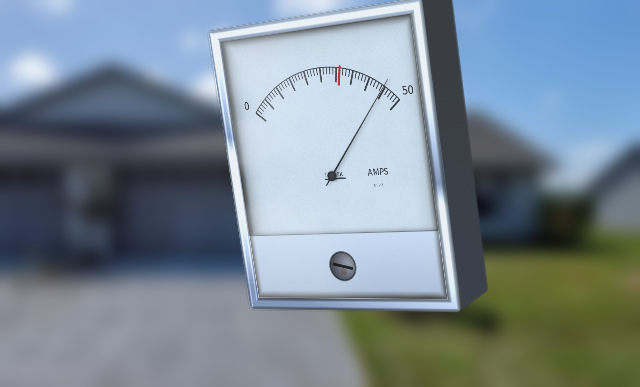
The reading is 45,A
